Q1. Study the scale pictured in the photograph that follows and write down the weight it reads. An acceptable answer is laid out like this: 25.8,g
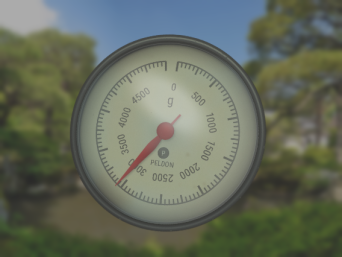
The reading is 3050,g
